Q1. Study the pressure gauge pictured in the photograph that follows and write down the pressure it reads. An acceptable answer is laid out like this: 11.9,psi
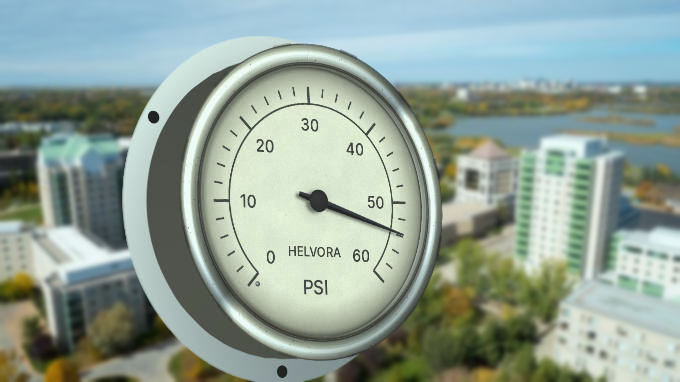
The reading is 54,psi
